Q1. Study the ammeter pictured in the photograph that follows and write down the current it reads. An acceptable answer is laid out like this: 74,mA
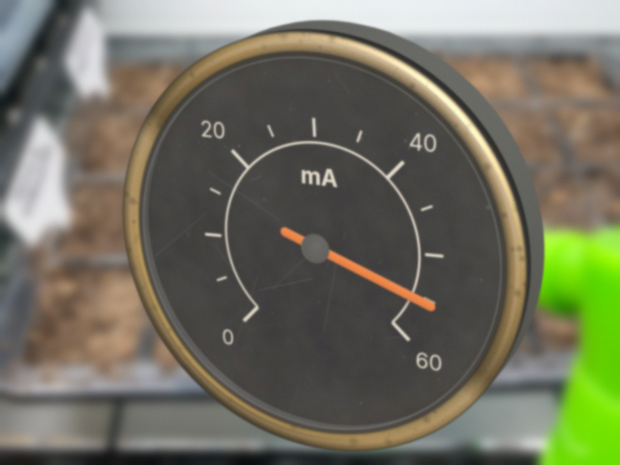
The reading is 55,mA
